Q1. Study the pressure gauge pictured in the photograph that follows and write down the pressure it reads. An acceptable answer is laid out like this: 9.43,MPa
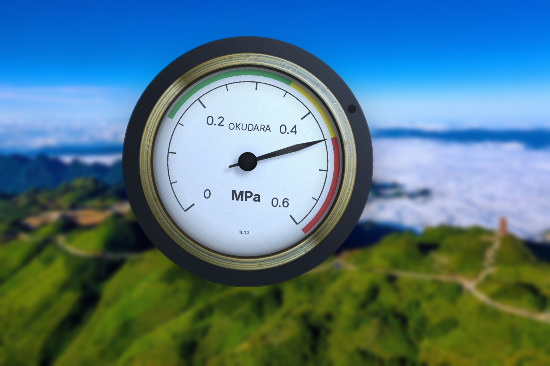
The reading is 0.45,MPa
